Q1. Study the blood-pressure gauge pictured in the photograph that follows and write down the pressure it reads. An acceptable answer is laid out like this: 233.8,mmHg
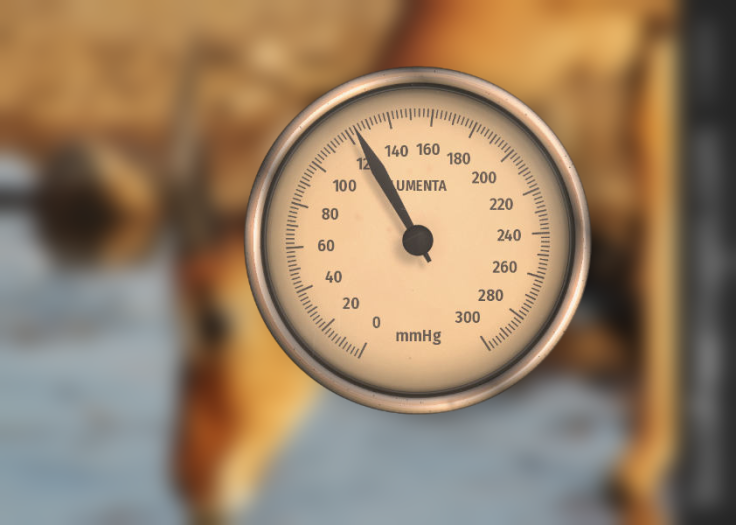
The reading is 124,mmHg
